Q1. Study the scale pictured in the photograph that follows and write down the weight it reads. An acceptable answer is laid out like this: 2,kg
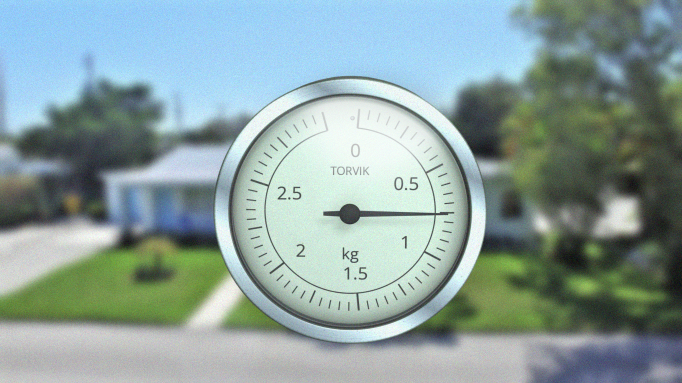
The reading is 0.75,kg
